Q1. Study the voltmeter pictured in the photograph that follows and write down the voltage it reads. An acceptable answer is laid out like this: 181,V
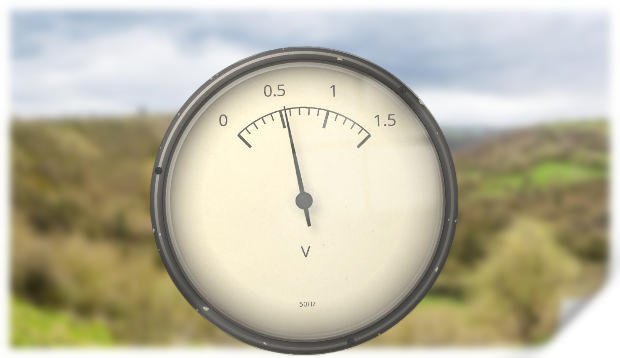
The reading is 0.55,V
